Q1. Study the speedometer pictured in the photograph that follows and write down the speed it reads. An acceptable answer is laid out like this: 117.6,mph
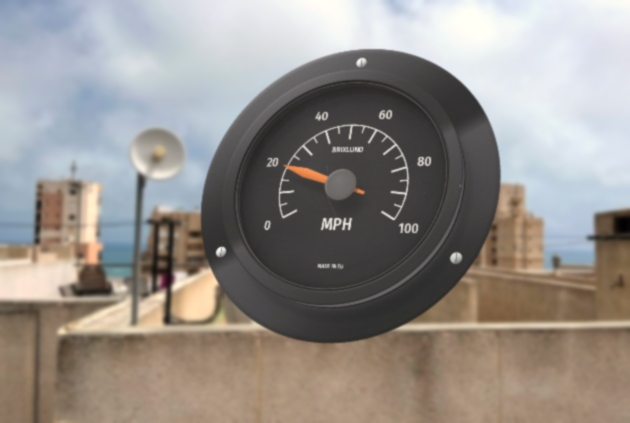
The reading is 20,mph
